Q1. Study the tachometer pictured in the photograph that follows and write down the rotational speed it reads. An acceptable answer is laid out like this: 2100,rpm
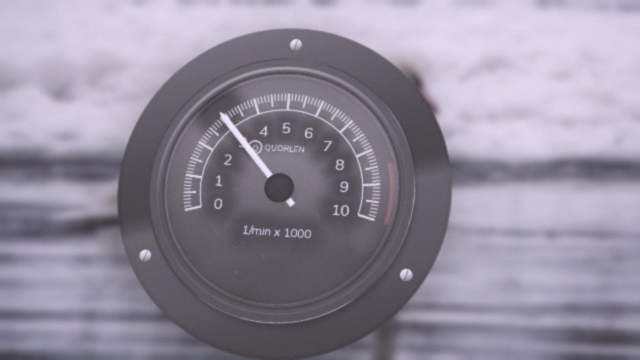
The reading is 3000,rpm
